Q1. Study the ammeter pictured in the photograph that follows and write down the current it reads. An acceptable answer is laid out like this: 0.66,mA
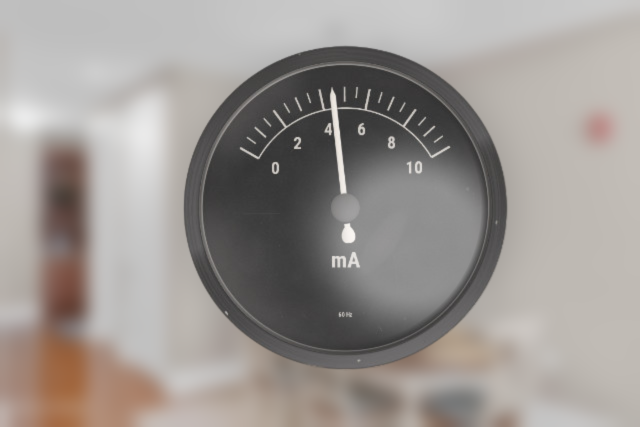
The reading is 4.5,mA
